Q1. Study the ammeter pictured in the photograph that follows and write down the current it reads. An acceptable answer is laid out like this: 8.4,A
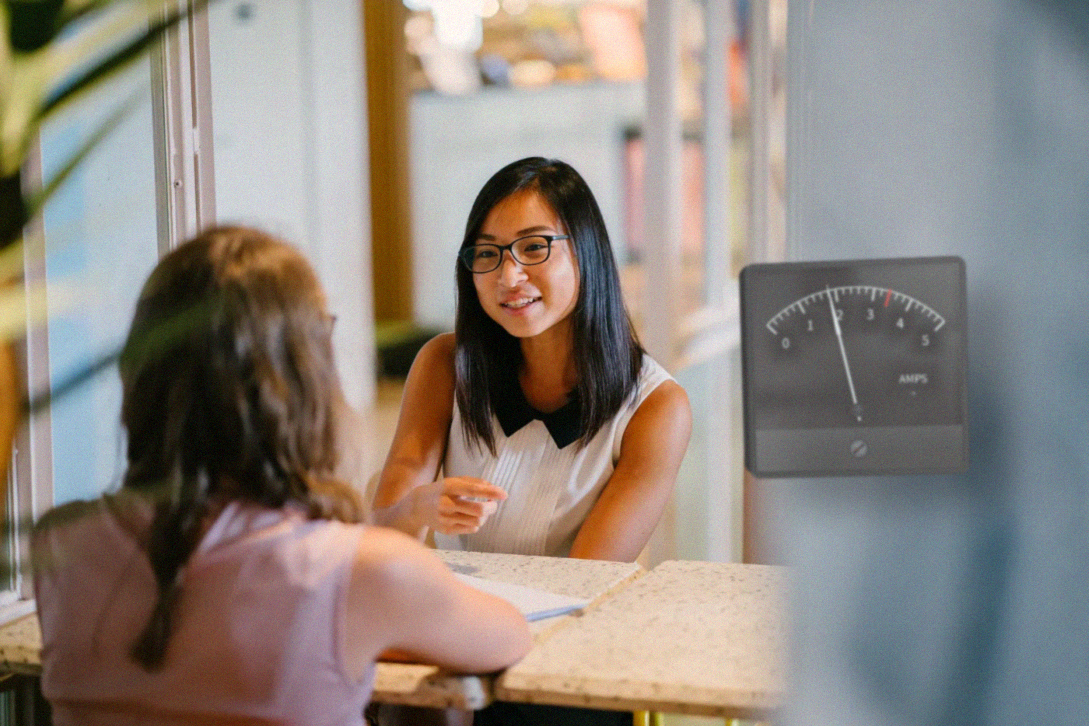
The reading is 1.8,A
